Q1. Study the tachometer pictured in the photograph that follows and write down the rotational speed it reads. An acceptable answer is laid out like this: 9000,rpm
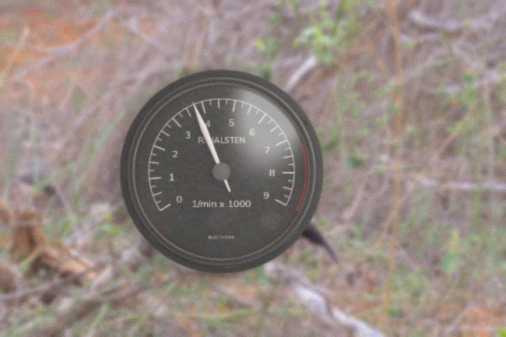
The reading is 3750,rpm
